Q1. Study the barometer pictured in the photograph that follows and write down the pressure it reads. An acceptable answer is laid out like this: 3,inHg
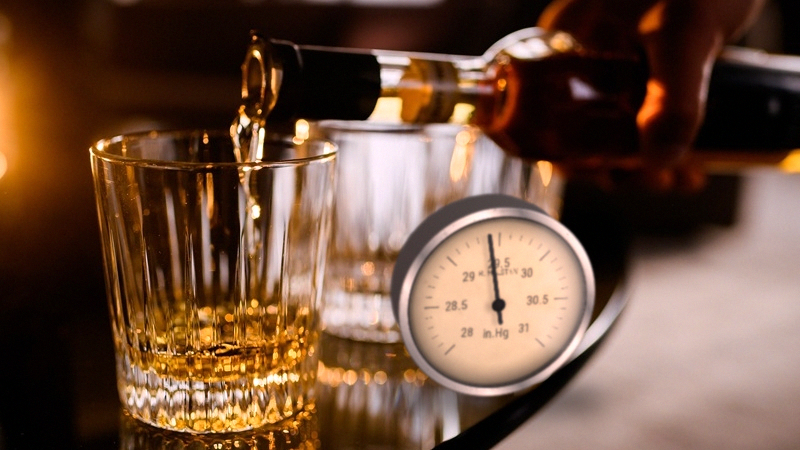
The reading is 29.4,inHg
